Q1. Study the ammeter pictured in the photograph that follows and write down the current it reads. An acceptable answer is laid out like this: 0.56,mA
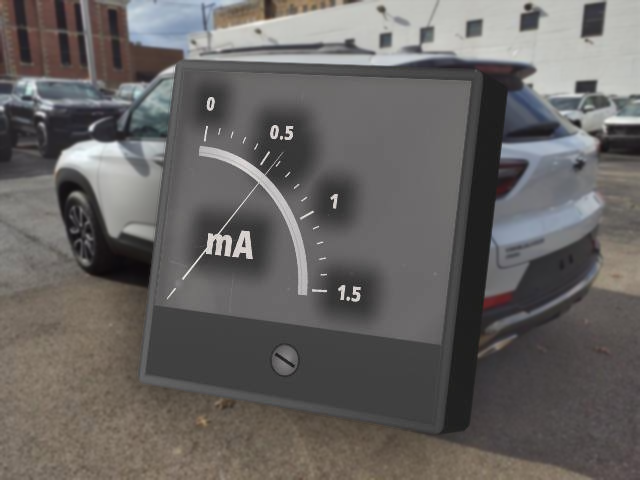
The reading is 0.6,mA
